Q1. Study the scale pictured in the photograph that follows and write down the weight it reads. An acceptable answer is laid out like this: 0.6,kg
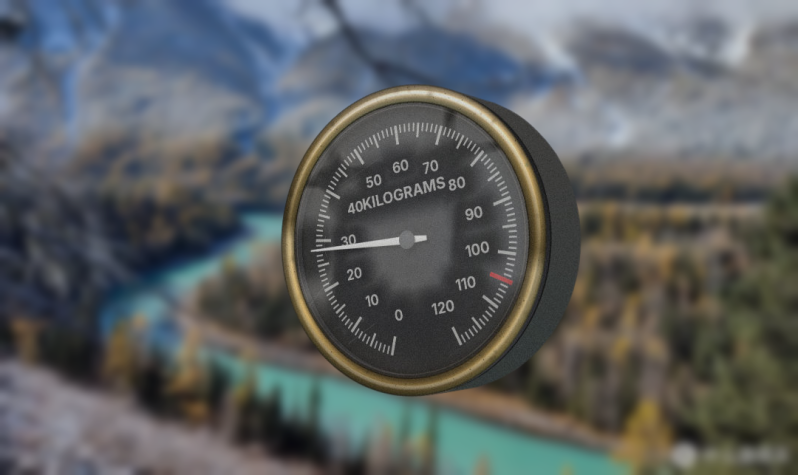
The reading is 28,kg
